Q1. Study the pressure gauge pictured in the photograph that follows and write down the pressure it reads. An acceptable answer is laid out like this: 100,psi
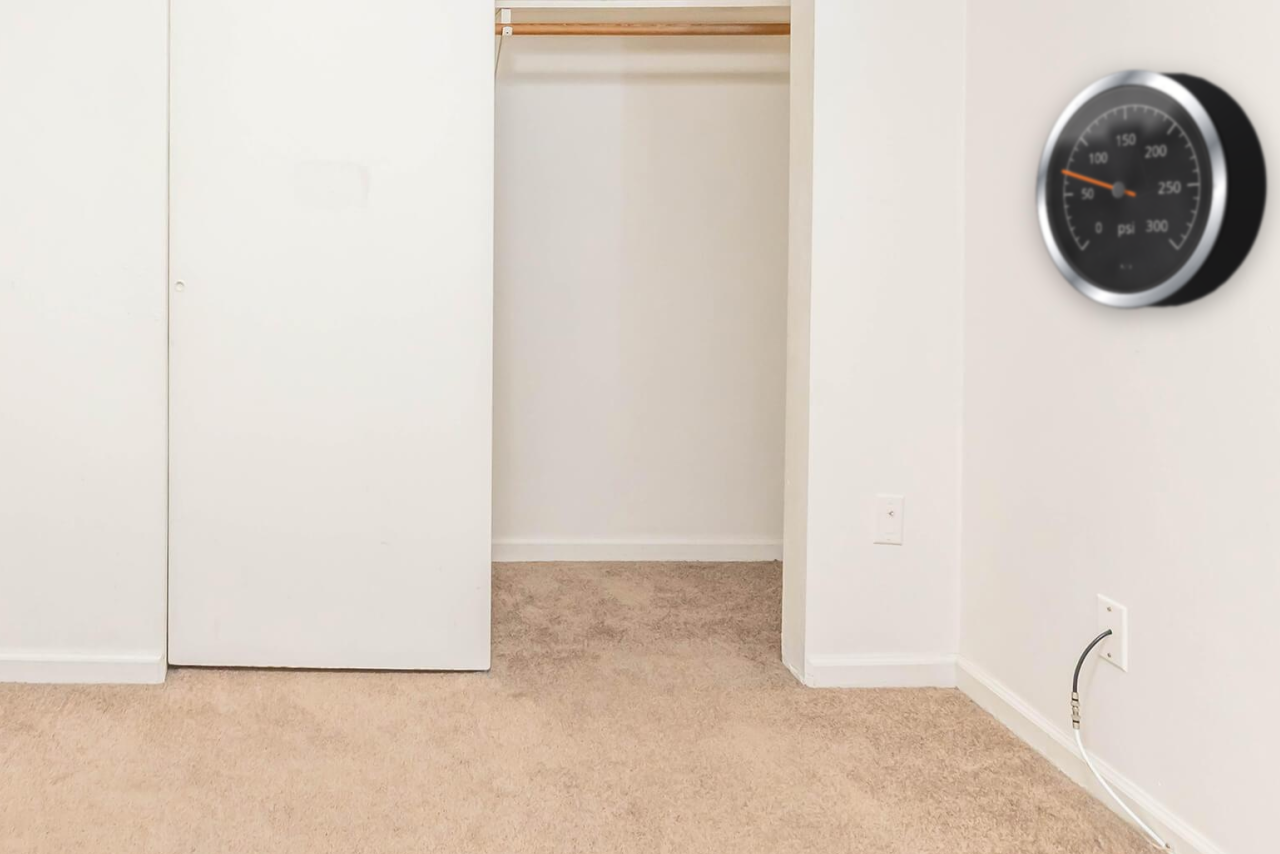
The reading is 70,psi
